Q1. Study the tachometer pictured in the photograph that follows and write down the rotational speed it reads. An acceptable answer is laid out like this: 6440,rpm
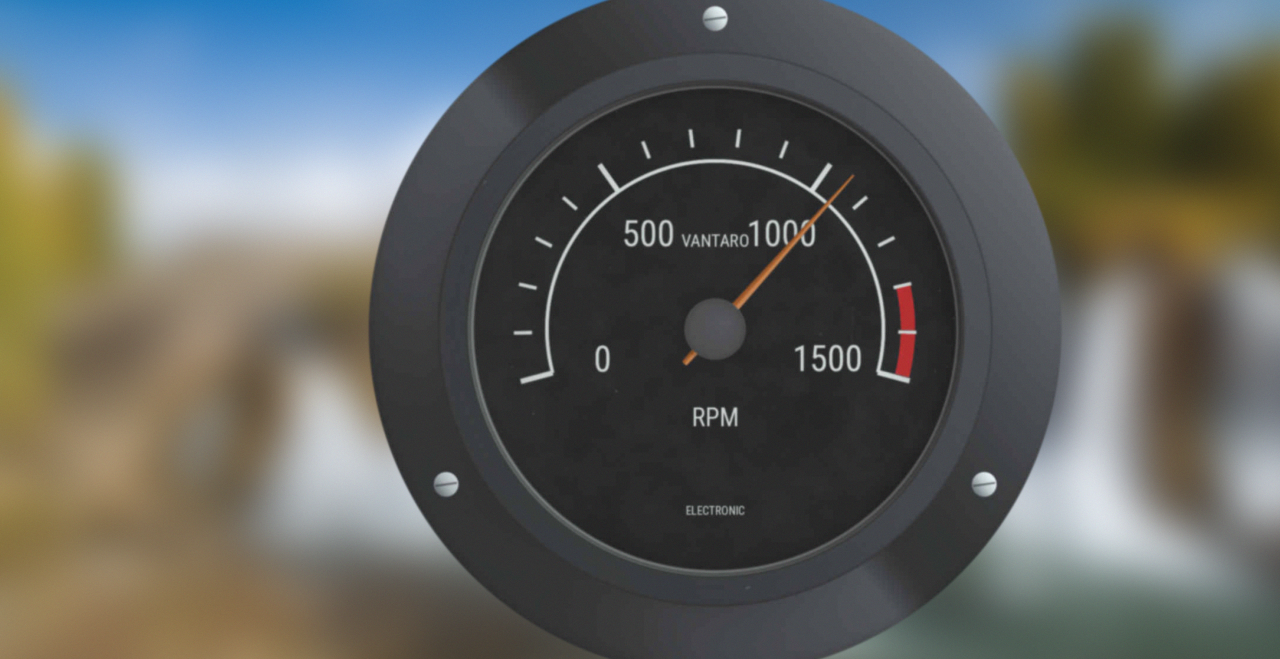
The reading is 1050,rpm
